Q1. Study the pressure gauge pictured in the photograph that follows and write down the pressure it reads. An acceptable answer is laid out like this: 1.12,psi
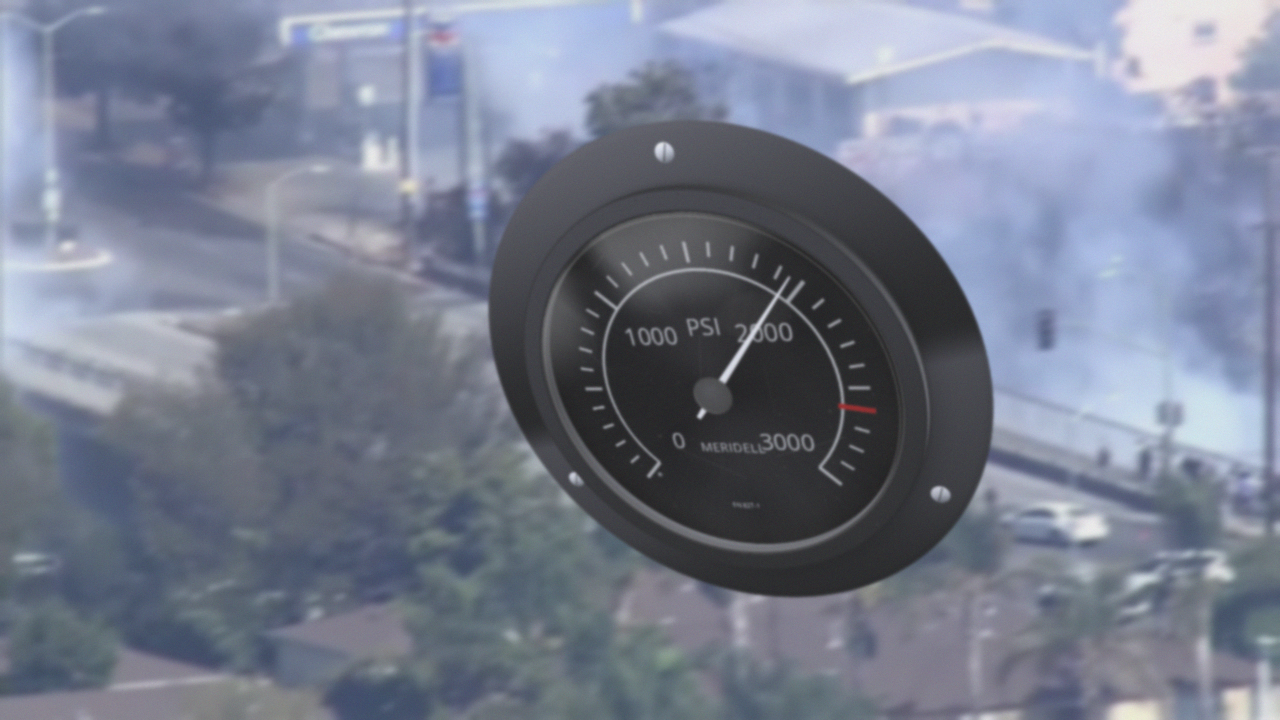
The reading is 1950,psi
